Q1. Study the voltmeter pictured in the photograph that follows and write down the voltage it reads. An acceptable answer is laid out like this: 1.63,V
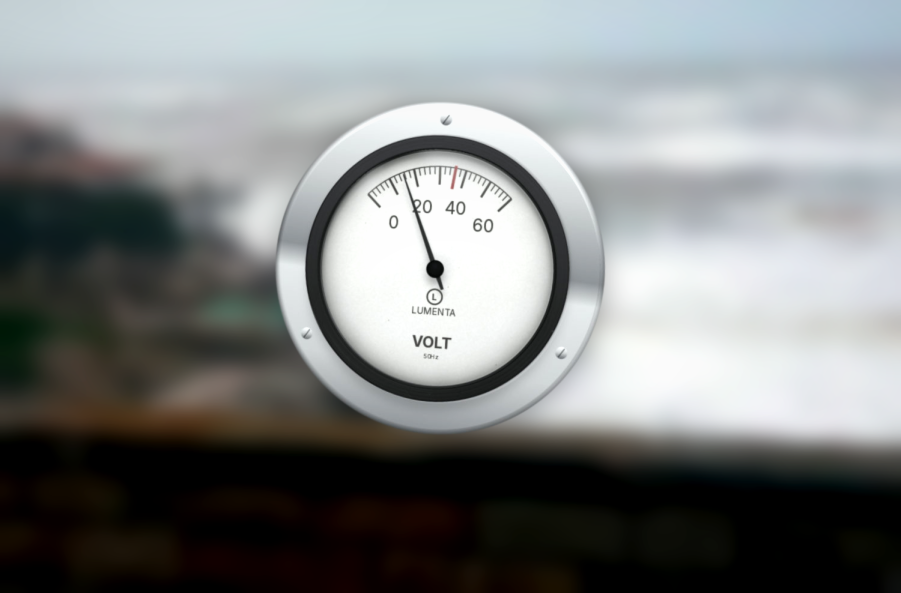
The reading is 16,V
